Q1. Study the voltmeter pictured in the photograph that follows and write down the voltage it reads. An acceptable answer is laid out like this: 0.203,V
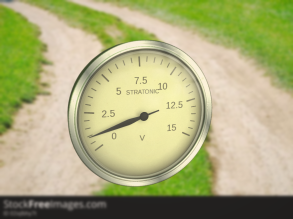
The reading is 1,V
